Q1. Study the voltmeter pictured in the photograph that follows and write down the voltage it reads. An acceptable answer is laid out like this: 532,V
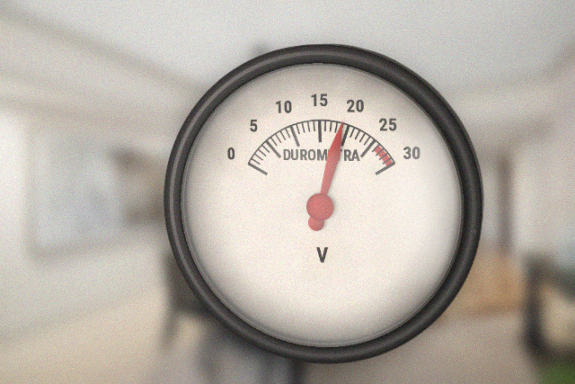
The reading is 19,V
